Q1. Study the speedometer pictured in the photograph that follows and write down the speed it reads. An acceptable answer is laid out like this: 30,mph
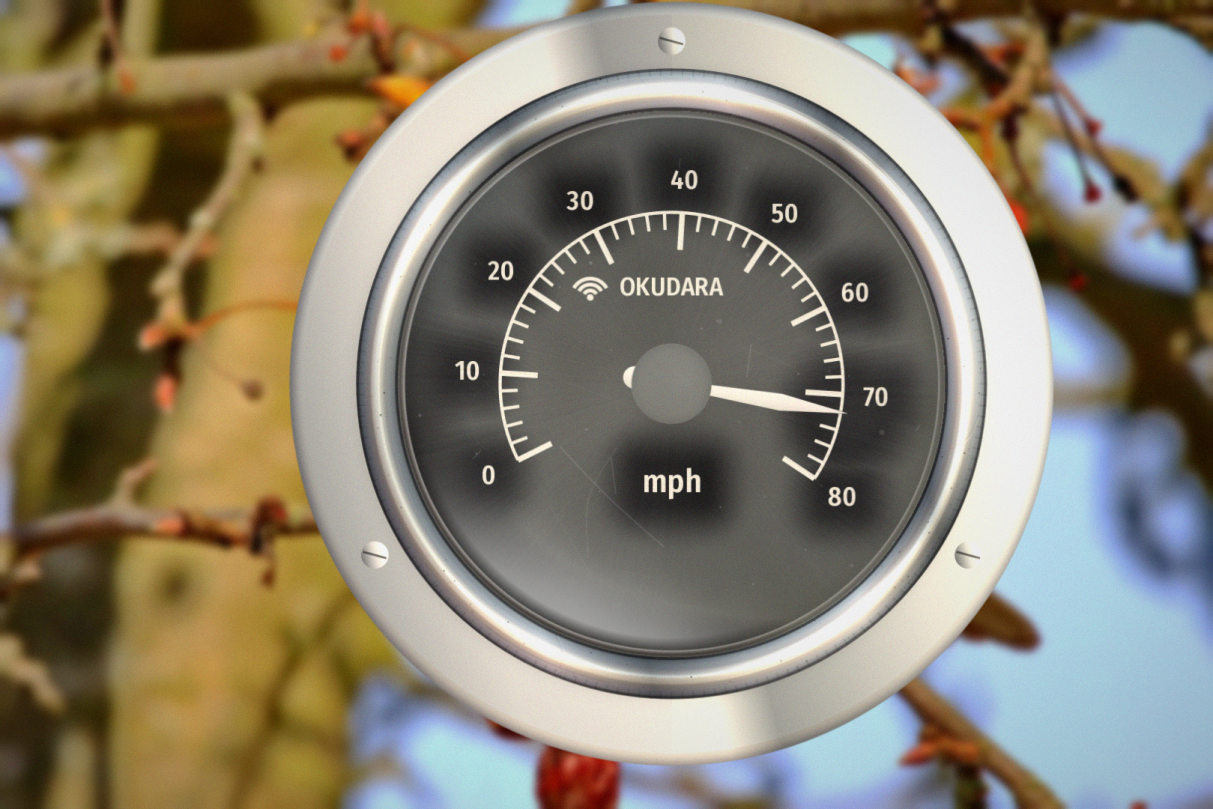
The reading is 72,mph
